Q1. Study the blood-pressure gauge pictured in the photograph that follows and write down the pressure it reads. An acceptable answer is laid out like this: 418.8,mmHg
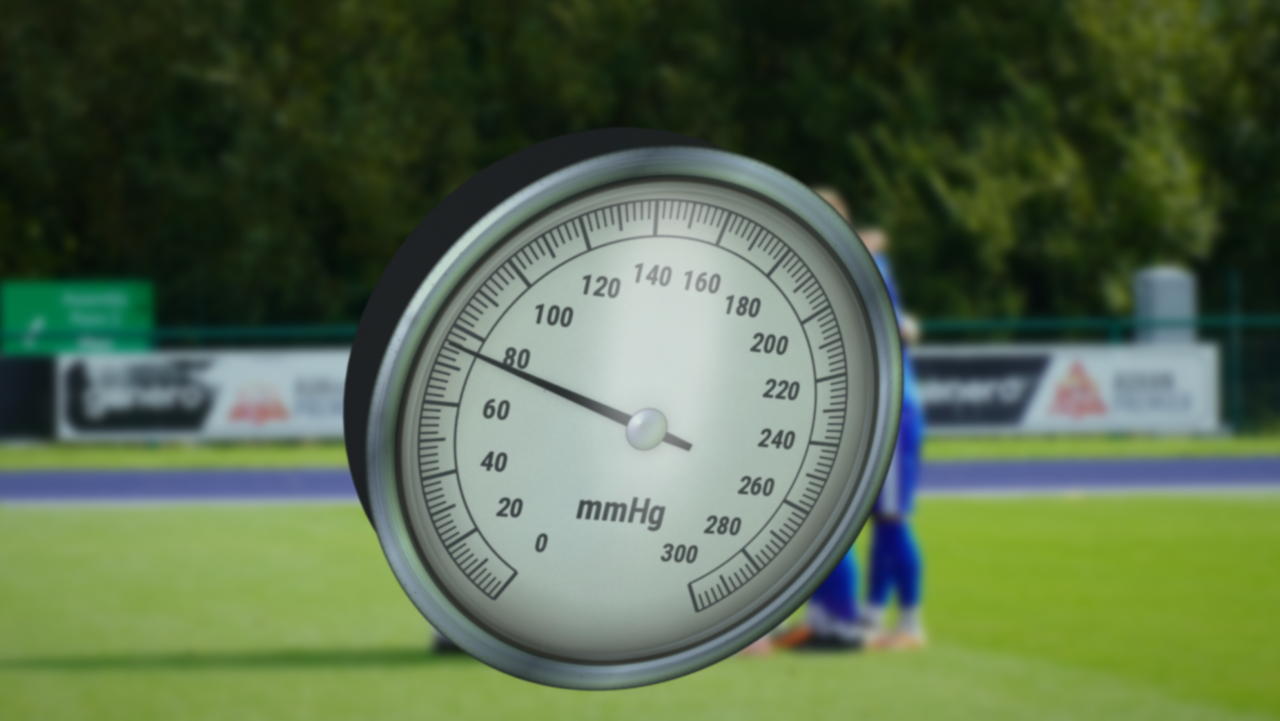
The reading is 76,mmHg
